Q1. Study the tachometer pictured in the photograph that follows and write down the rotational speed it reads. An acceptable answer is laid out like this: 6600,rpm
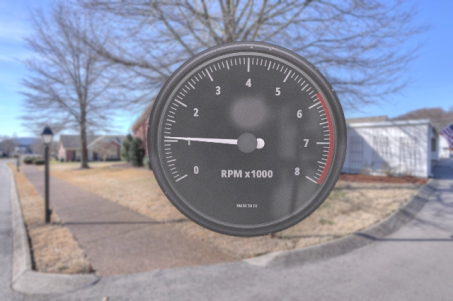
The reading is 1100,rpm
